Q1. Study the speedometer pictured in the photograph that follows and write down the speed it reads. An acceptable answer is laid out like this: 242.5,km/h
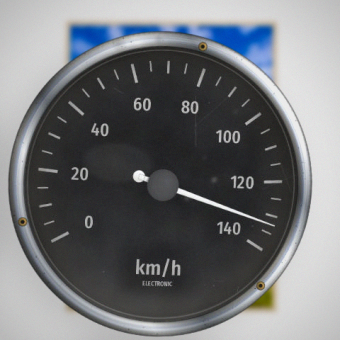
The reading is 132.5,km/h
